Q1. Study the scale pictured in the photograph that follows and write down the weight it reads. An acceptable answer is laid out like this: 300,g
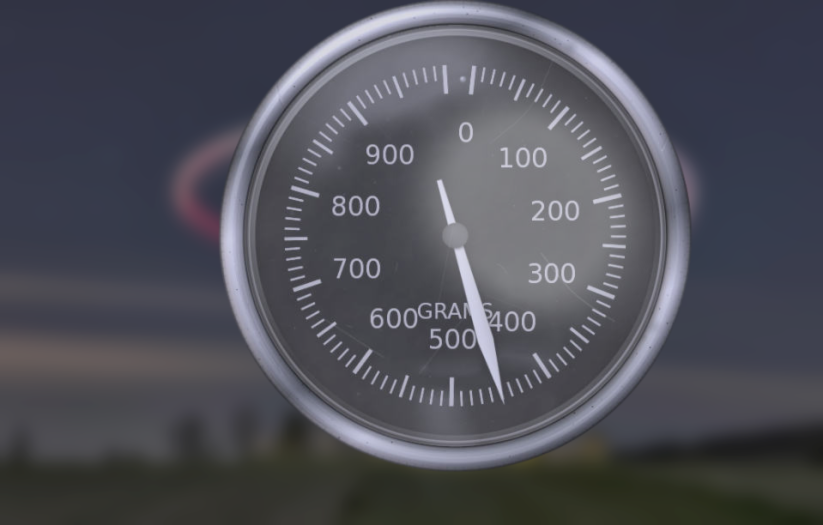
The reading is 450,g
